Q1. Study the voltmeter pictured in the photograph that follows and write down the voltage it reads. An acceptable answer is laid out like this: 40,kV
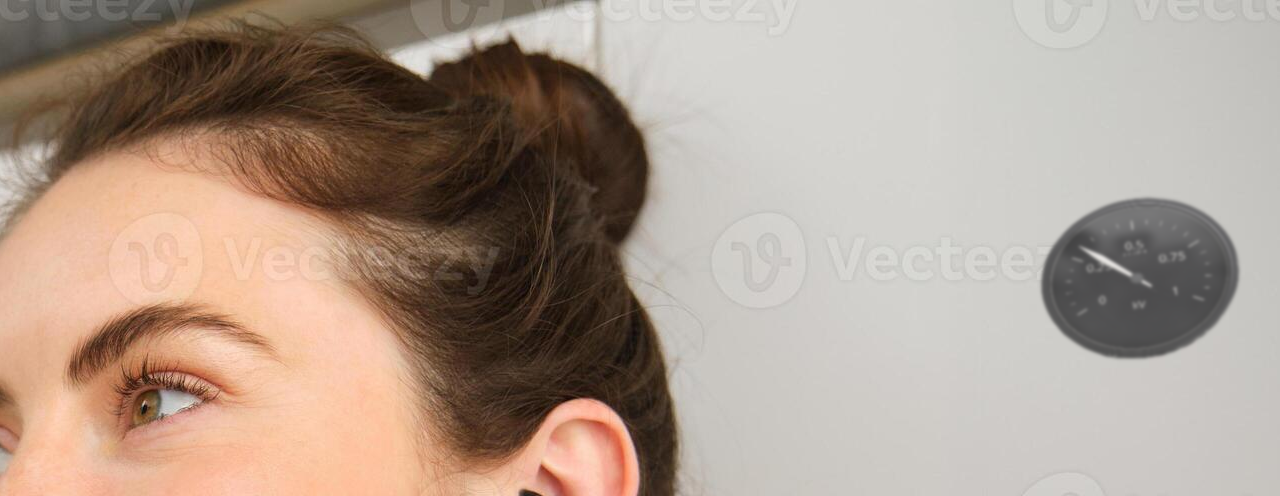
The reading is 0.3,kV
